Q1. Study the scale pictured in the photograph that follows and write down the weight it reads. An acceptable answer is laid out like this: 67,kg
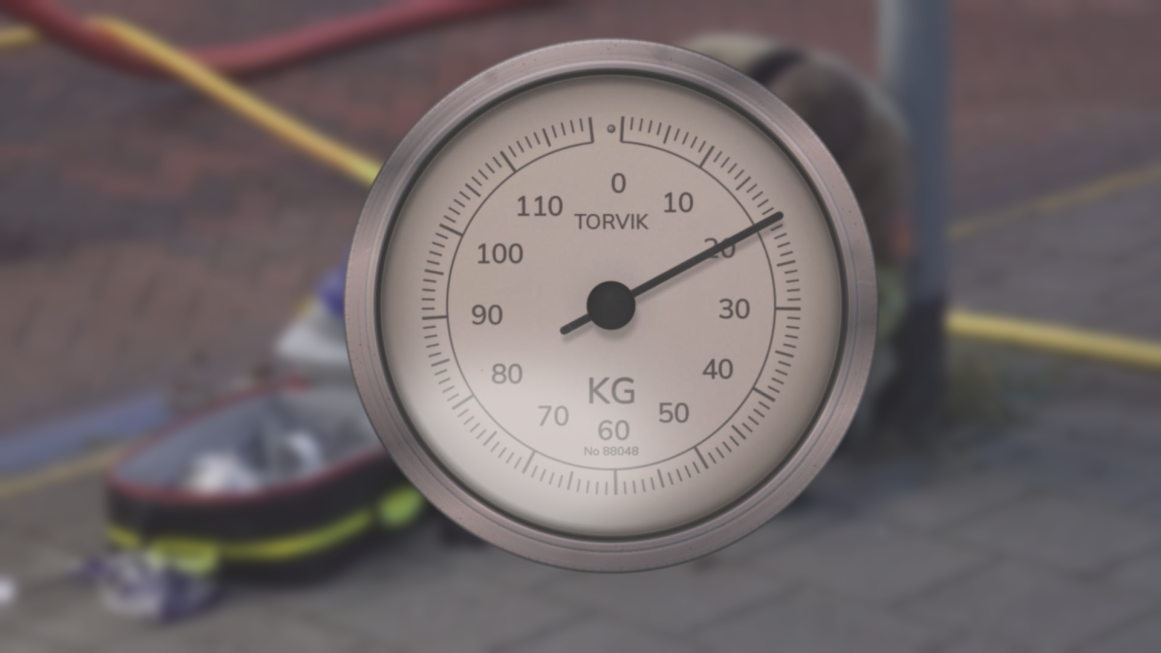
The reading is 20,kg
